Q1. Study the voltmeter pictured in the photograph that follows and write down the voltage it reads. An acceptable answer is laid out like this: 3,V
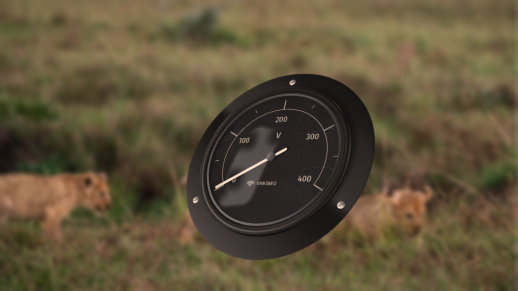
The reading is 0,V
